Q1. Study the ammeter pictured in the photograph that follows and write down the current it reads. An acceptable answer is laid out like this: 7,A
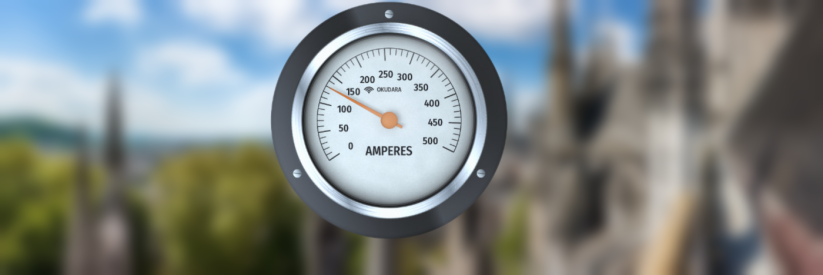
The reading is 130,A
